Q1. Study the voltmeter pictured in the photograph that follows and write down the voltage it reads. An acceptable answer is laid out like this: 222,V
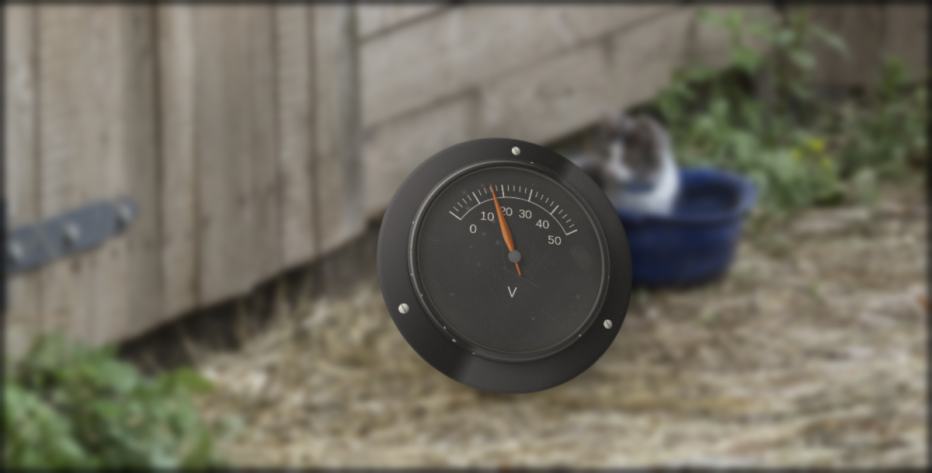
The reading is 16,V
